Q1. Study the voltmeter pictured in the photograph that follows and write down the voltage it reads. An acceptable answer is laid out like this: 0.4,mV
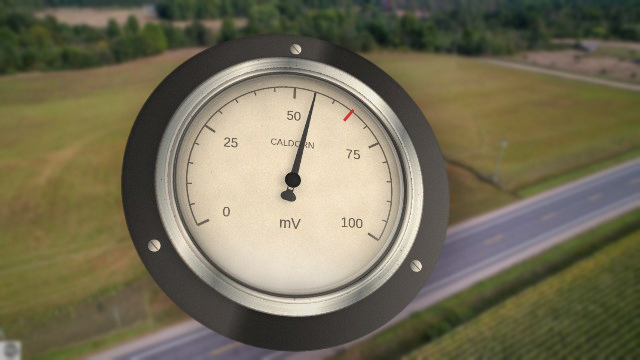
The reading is 55,mV
